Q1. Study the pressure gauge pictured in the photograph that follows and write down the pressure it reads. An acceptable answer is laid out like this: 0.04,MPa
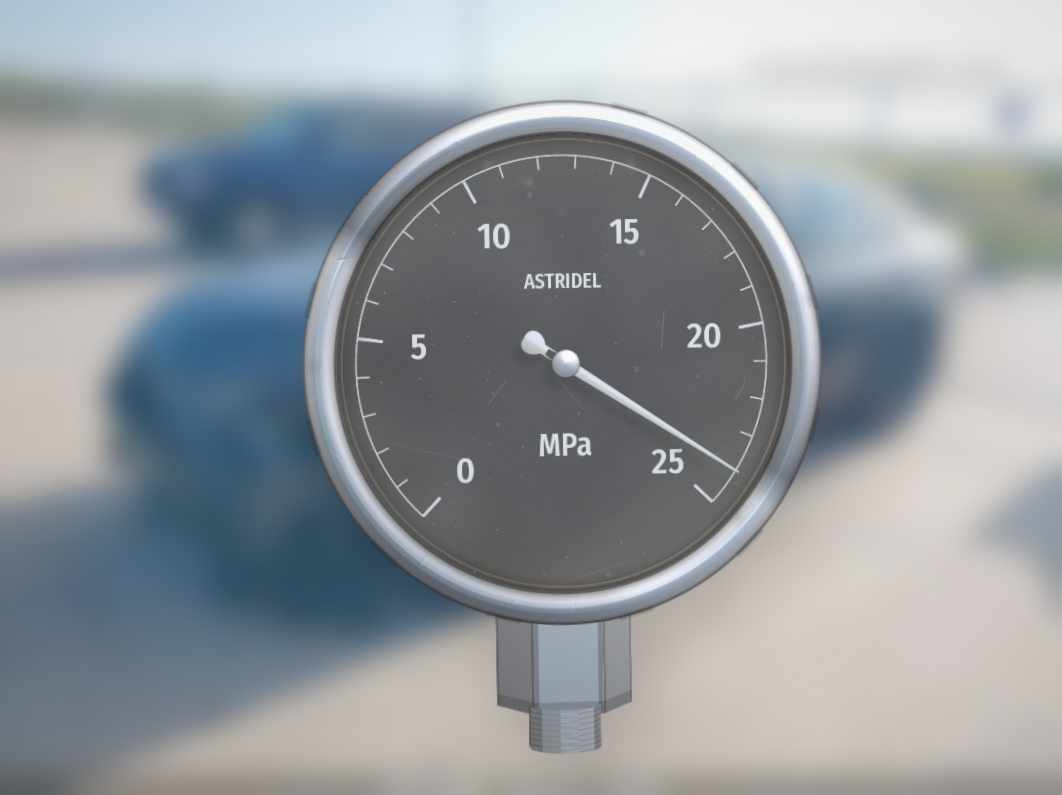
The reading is 24,MPa
